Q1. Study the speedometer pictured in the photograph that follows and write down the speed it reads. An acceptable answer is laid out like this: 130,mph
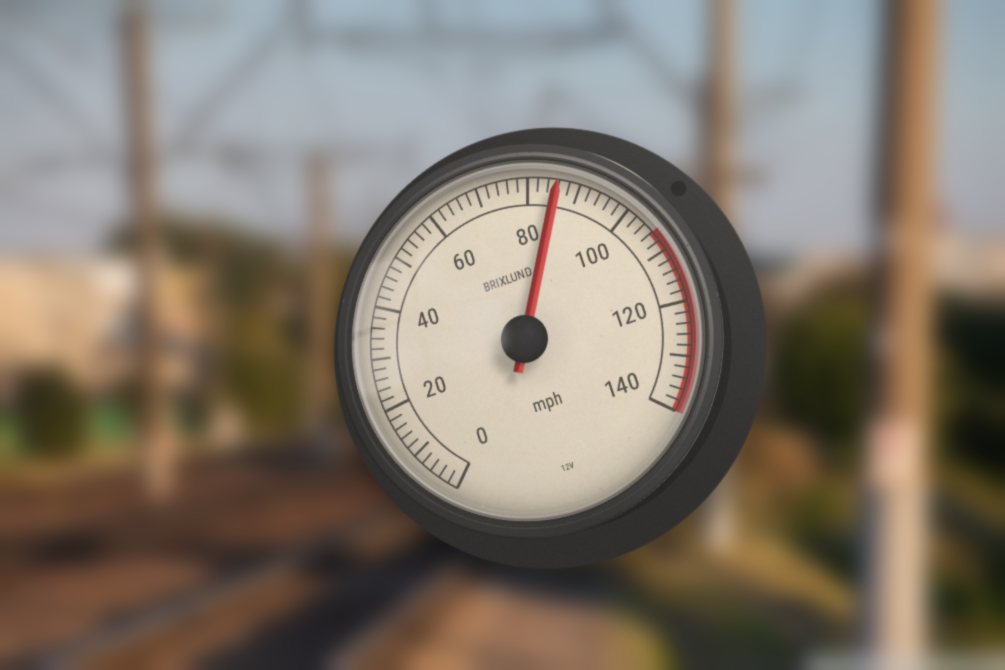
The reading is 86,mph
